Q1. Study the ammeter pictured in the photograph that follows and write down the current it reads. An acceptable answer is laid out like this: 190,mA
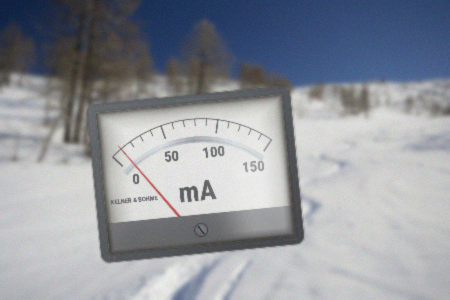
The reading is 10,mA
